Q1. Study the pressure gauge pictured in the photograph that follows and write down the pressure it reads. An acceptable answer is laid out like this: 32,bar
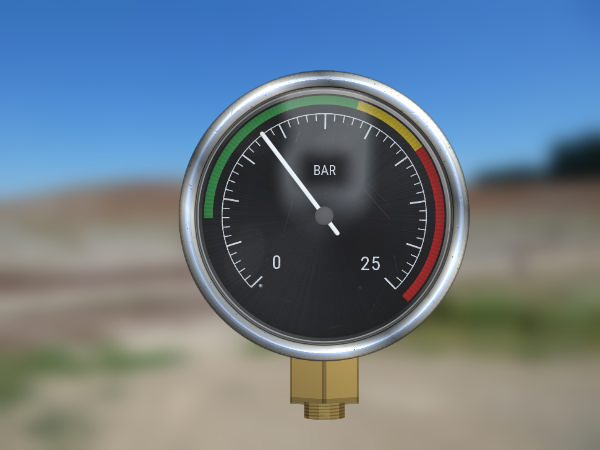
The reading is 9,bar
